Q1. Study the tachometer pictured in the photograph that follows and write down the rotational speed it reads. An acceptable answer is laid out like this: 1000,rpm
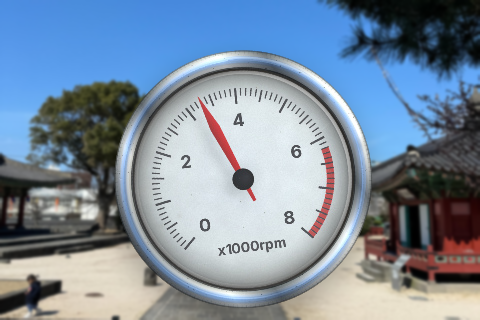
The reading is 3300,rpm
